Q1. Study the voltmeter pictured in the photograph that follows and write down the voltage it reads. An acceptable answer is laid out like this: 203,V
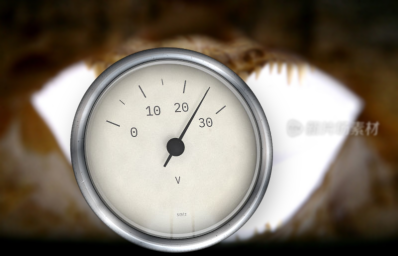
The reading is 25,V
